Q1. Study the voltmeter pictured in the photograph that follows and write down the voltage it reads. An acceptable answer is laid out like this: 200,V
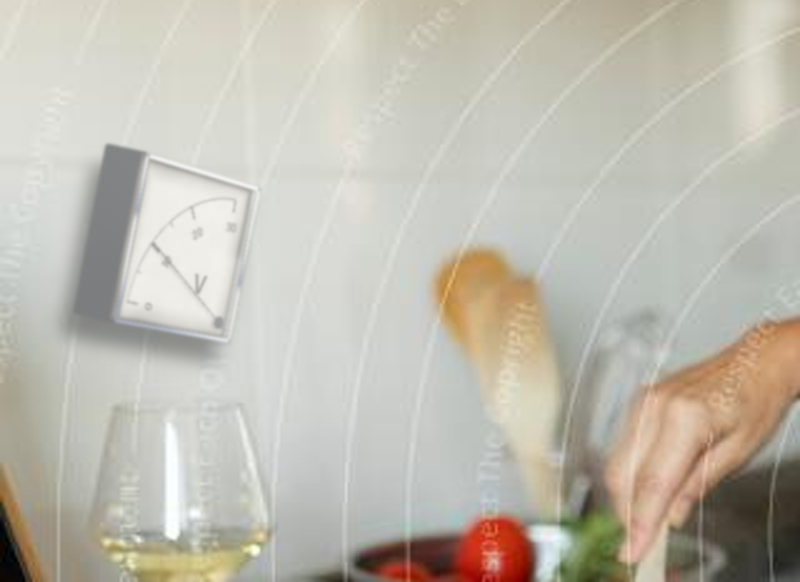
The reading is 10,V
